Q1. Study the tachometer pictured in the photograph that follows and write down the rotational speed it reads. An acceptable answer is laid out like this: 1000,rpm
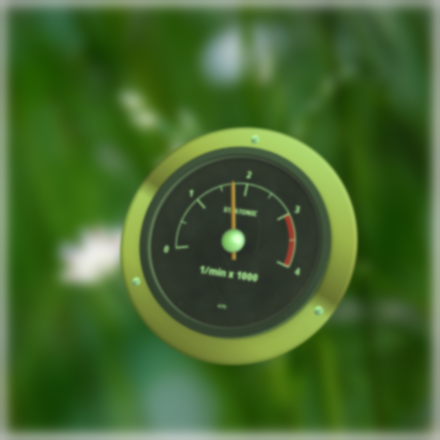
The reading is 1750,rpm
